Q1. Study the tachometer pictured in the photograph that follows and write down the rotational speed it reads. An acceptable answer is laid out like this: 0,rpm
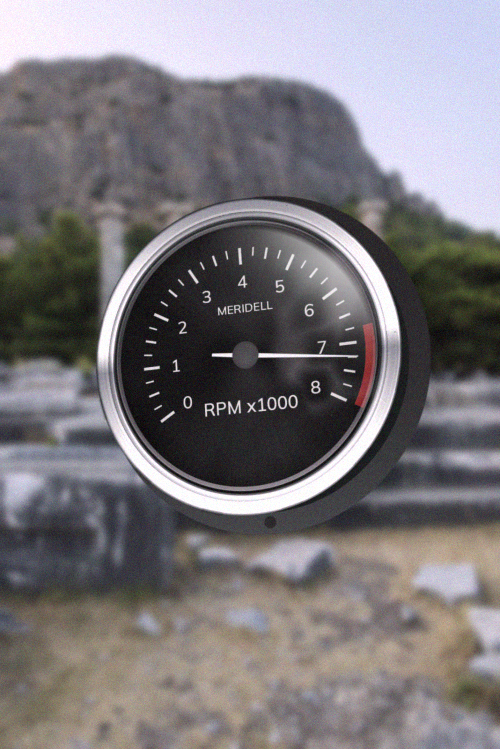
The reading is 7250,rpm
